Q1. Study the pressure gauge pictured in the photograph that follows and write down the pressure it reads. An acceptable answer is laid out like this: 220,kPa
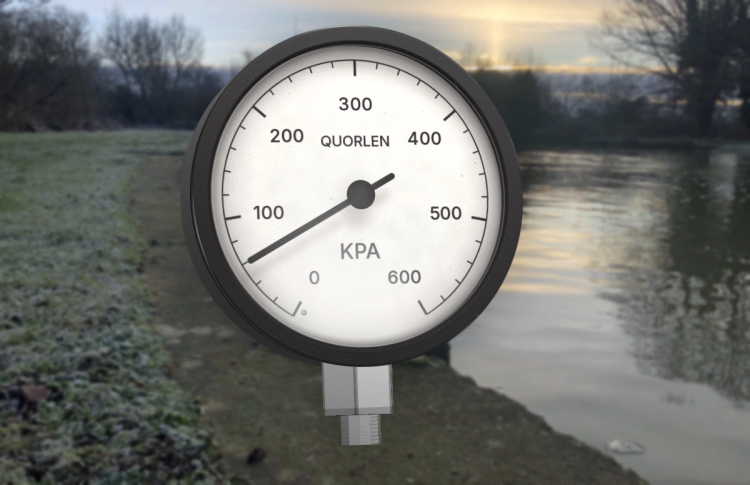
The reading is 60,kPa
